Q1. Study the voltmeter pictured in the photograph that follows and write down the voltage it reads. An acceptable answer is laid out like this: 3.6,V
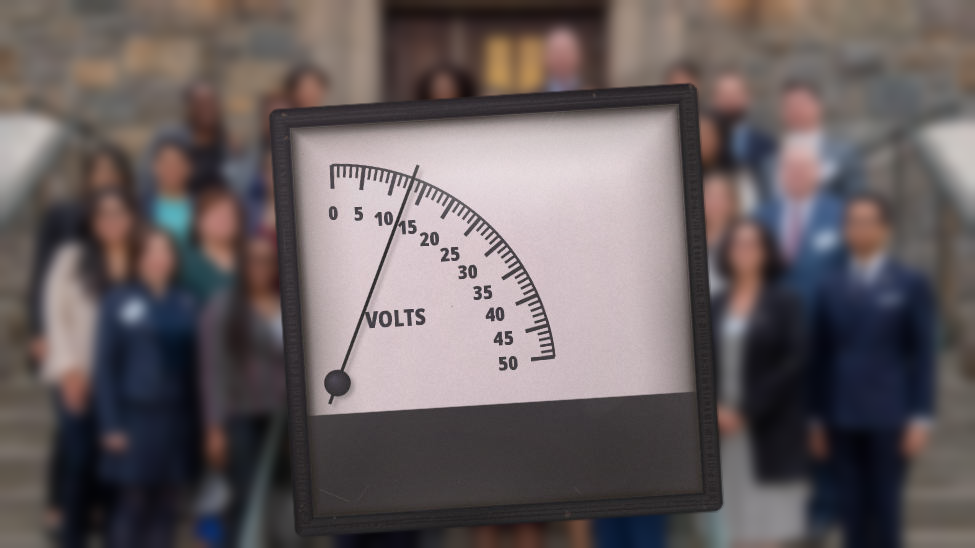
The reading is 13,V
